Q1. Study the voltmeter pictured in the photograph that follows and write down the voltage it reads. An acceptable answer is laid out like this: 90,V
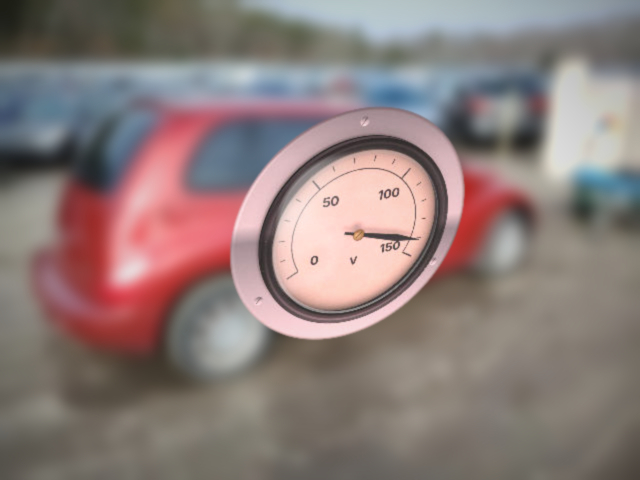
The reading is 140,V
